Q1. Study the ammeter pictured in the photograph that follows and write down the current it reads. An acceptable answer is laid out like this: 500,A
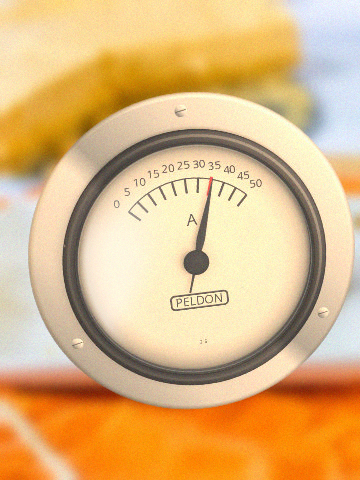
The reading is 35,A
